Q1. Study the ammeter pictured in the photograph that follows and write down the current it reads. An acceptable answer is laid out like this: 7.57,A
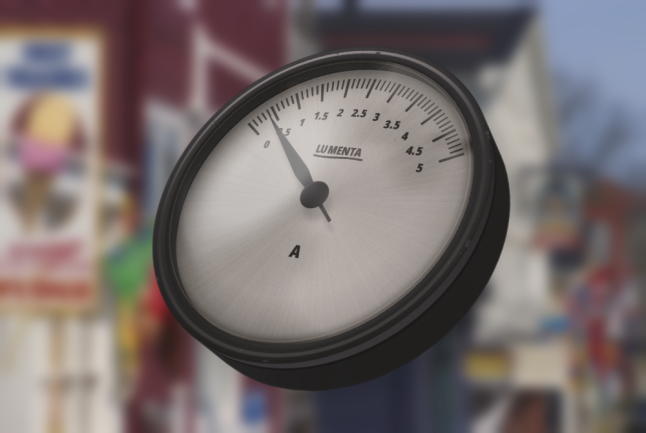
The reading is 0.4,A
